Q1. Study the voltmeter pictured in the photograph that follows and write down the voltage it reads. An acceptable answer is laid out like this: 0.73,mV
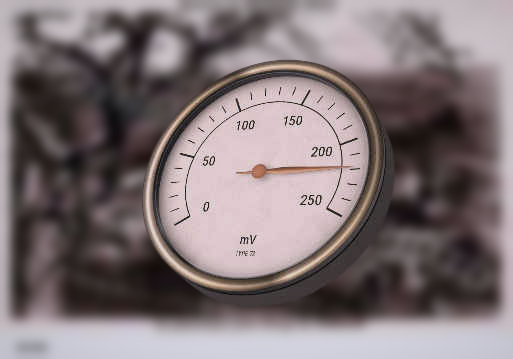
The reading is 220,mV
